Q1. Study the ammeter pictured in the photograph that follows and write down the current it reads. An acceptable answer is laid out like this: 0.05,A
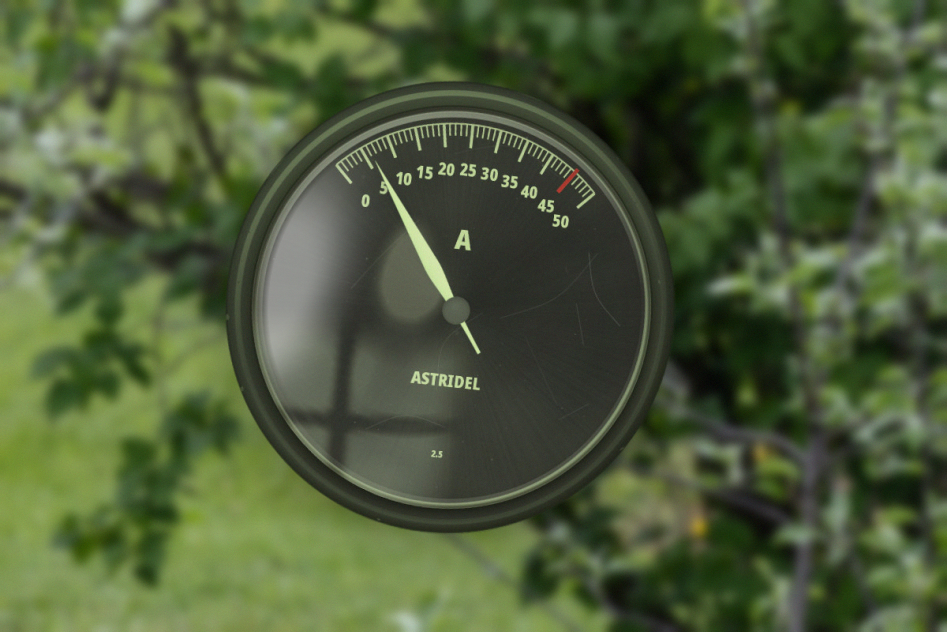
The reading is 6,A
